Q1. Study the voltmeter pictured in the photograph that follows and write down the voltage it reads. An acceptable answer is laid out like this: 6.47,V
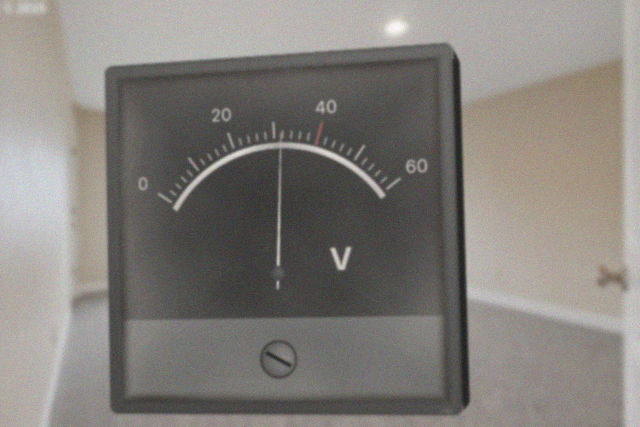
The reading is 32,V
